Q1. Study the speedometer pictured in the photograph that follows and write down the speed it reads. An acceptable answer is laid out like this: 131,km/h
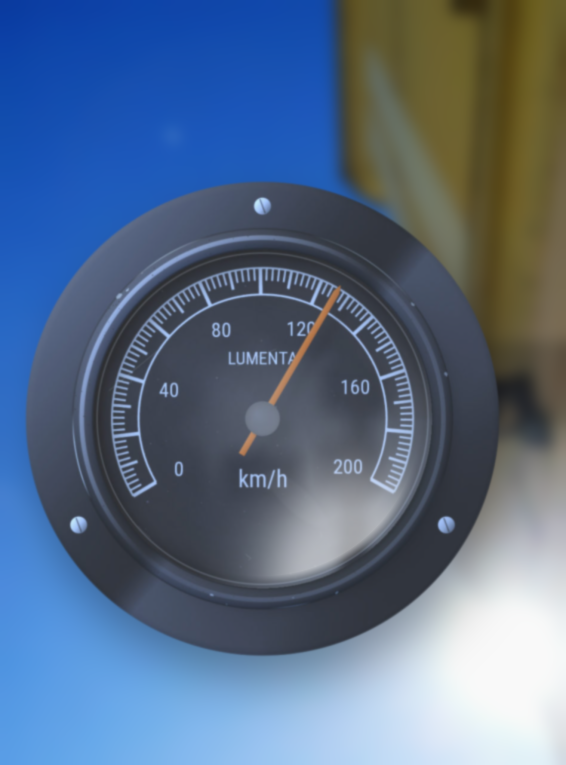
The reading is 126,km/h
